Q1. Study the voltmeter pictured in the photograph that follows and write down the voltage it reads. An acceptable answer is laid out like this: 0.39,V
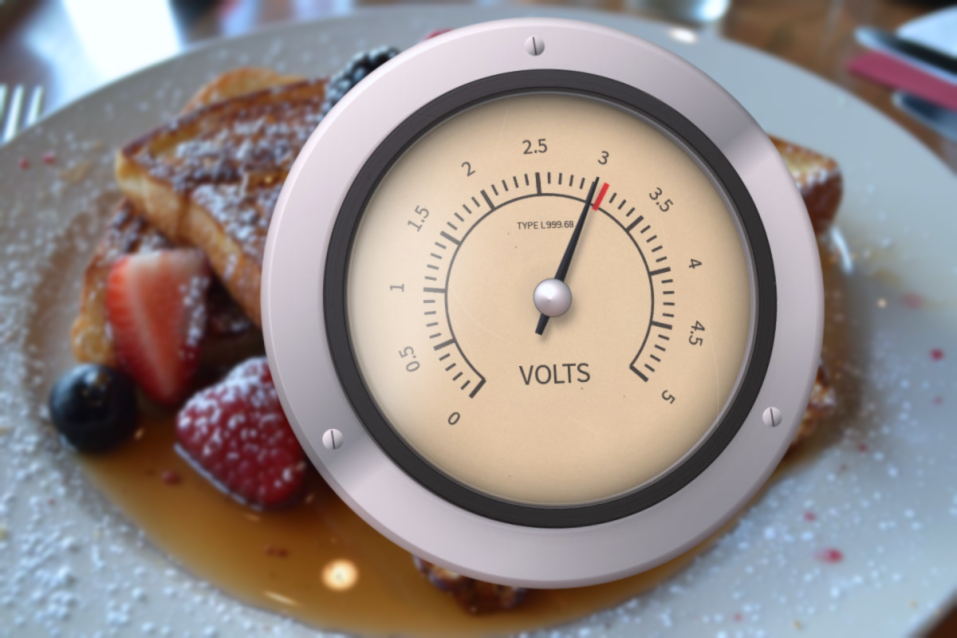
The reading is 3,V
